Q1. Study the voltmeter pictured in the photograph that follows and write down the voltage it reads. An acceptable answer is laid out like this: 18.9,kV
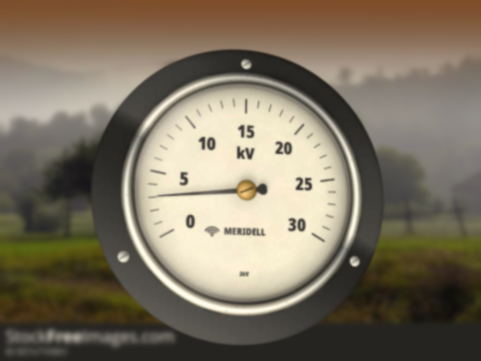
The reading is 3,kV
